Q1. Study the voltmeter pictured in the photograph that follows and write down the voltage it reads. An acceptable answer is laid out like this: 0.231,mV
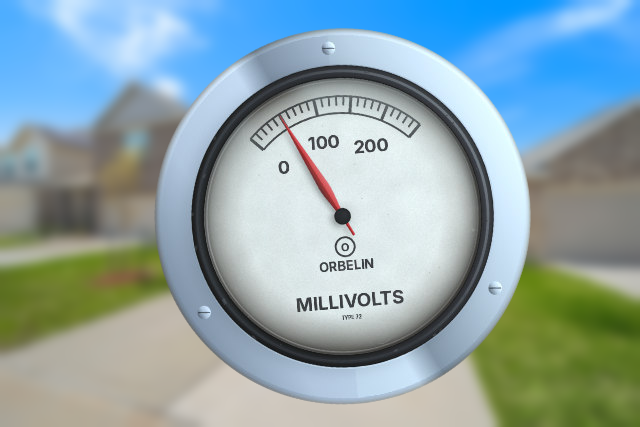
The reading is 50,mV
